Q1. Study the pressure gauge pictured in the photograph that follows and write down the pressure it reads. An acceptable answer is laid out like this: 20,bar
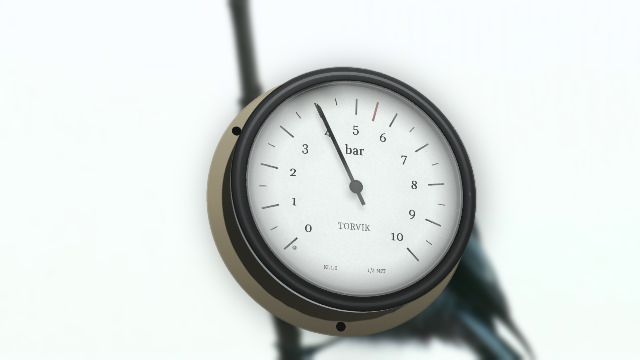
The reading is 4,bar
